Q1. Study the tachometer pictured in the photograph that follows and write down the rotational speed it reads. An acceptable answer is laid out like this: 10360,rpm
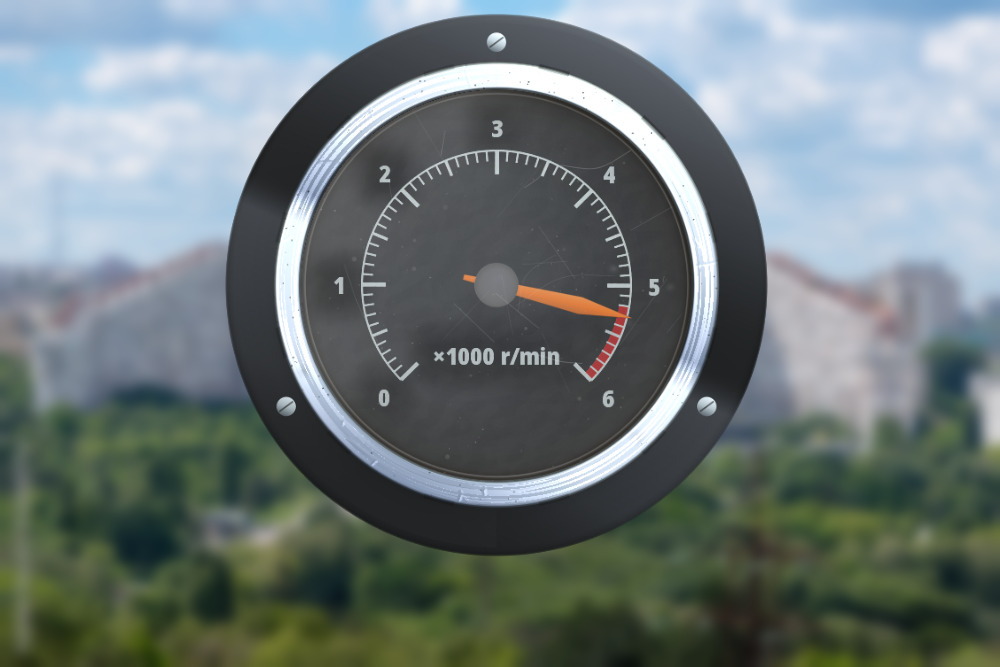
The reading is 5300,rpm
